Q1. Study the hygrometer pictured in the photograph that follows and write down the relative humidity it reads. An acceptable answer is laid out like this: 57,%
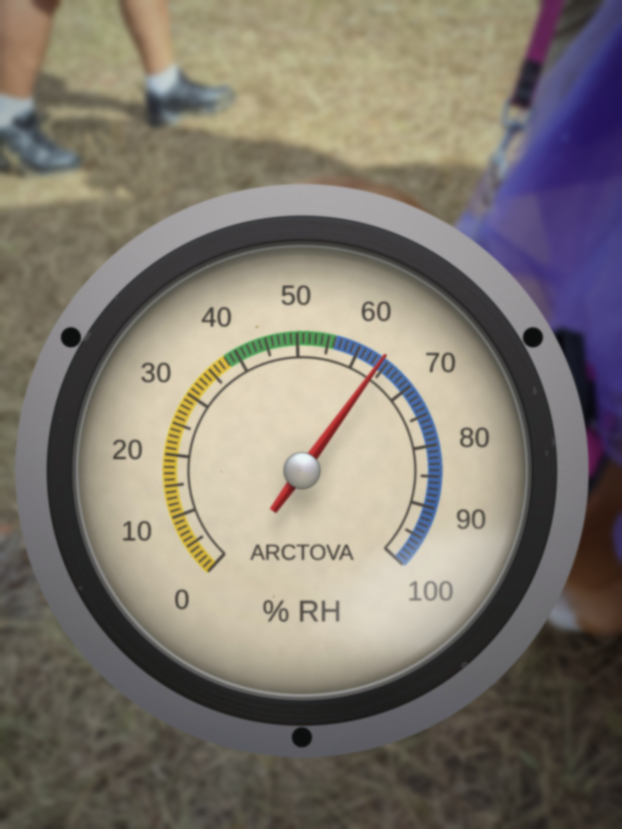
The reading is 64,%
